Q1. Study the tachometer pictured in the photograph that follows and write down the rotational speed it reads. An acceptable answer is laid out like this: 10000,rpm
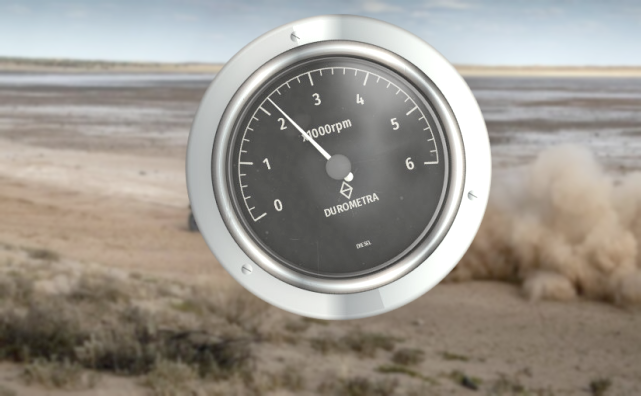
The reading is 2200,rpm
